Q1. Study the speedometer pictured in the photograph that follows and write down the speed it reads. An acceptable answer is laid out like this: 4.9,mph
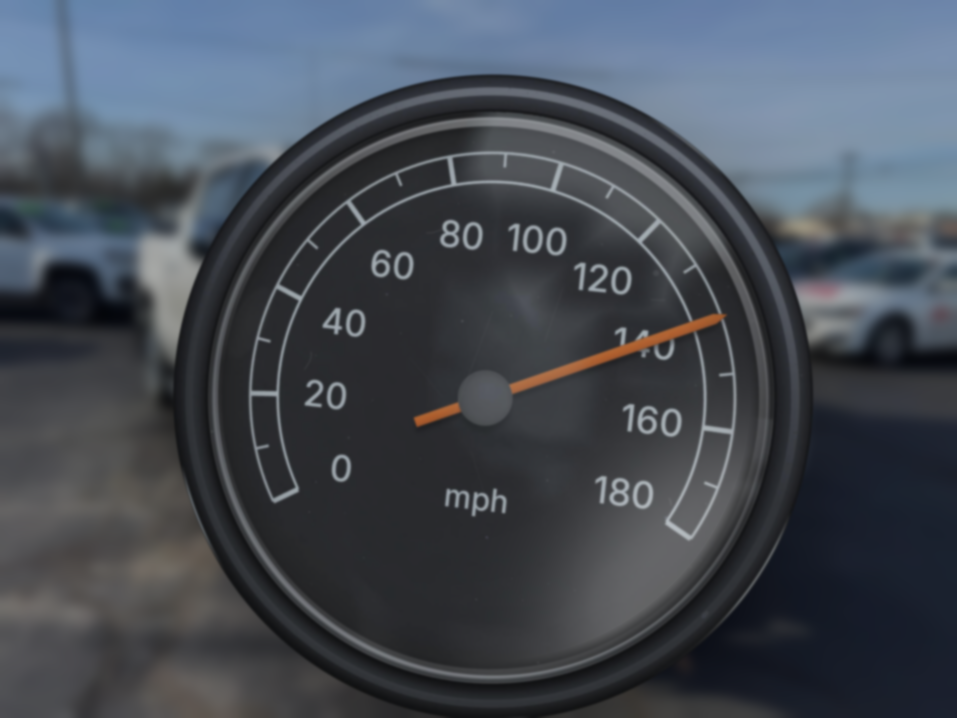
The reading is 140,mph
